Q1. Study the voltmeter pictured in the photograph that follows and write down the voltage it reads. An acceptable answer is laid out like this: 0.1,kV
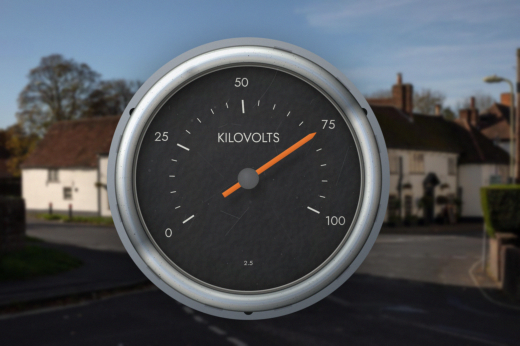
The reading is 75,kV
